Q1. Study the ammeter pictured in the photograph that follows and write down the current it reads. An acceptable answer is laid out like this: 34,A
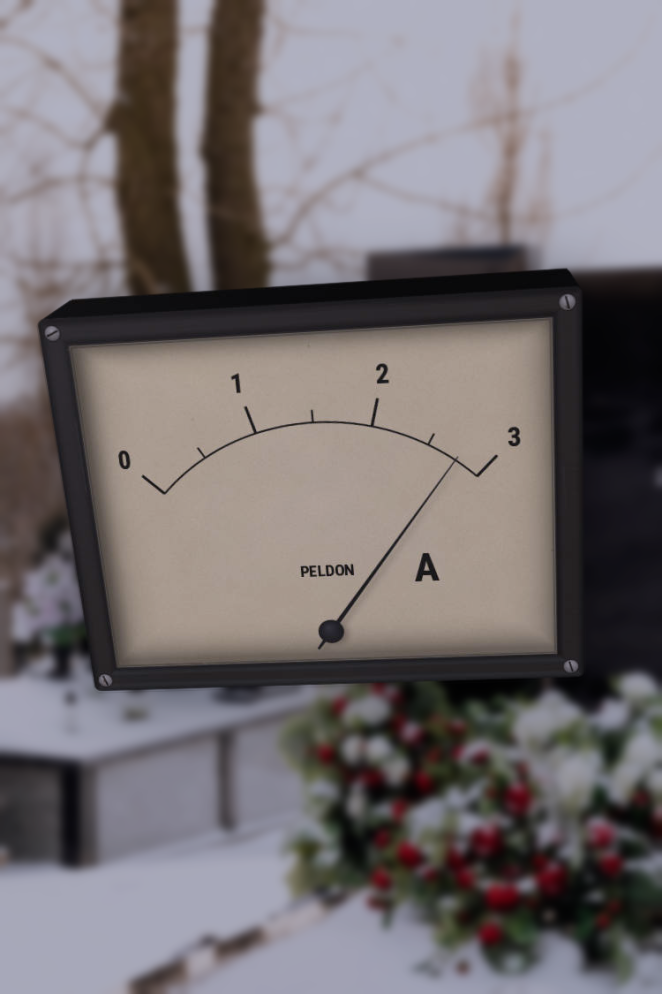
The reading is 2.75,A
